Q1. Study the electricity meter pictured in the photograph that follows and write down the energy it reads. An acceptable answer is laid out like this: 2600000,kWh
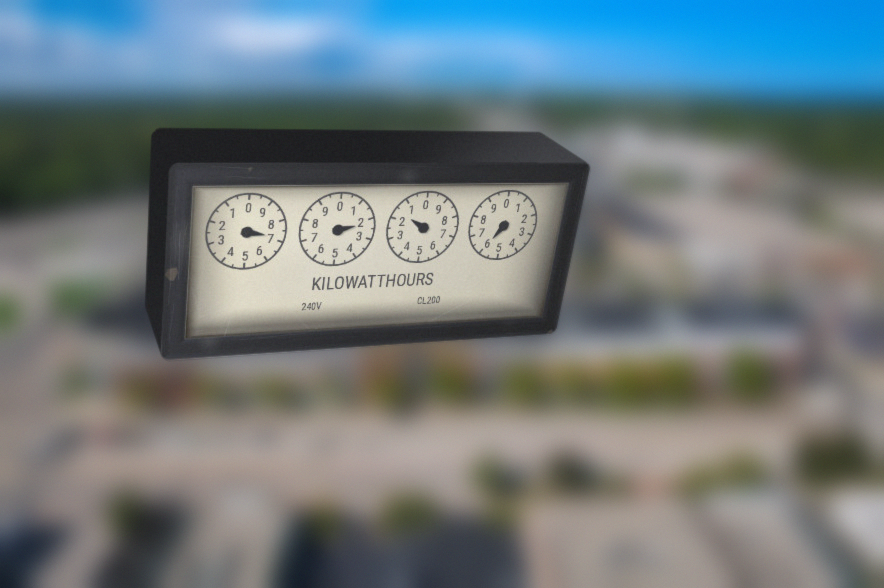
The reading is 7216,kWh
